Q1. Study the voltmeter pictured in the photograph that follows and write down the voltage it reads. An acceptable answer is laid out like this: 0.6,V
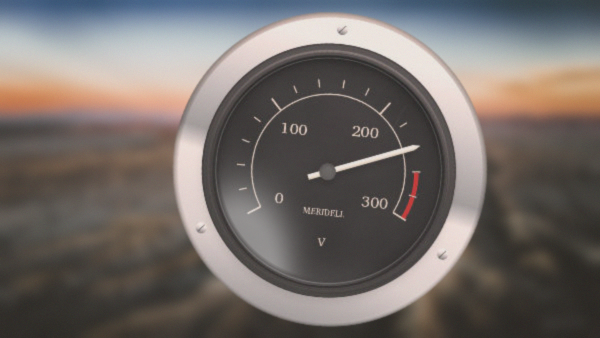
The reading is 240,V
